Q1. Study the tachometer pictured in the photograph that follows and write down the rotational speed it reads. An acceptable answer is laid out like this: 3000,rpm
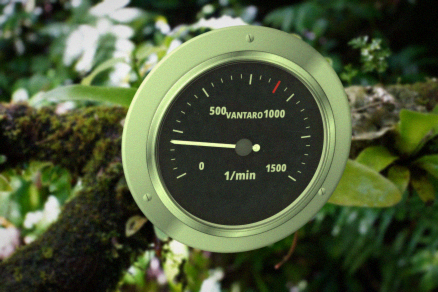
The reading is 200,rpm
